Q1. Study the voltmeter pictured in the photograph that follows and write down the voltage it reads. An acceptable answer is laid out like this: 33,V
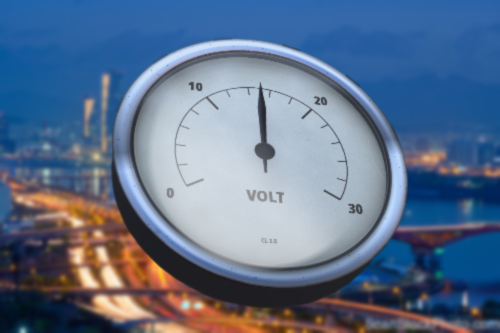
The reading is 15,V
